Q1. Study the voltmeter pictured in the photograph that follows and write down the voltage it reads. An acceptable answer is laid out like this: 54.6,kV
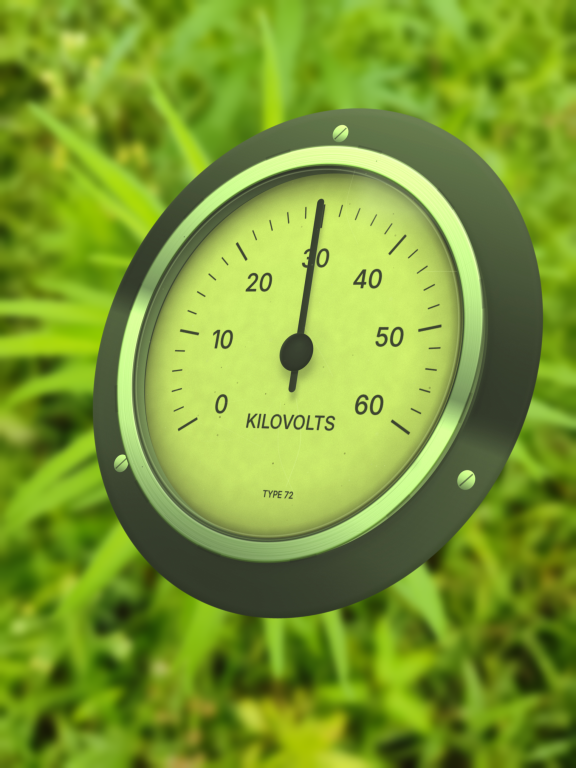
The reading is 30,kV
